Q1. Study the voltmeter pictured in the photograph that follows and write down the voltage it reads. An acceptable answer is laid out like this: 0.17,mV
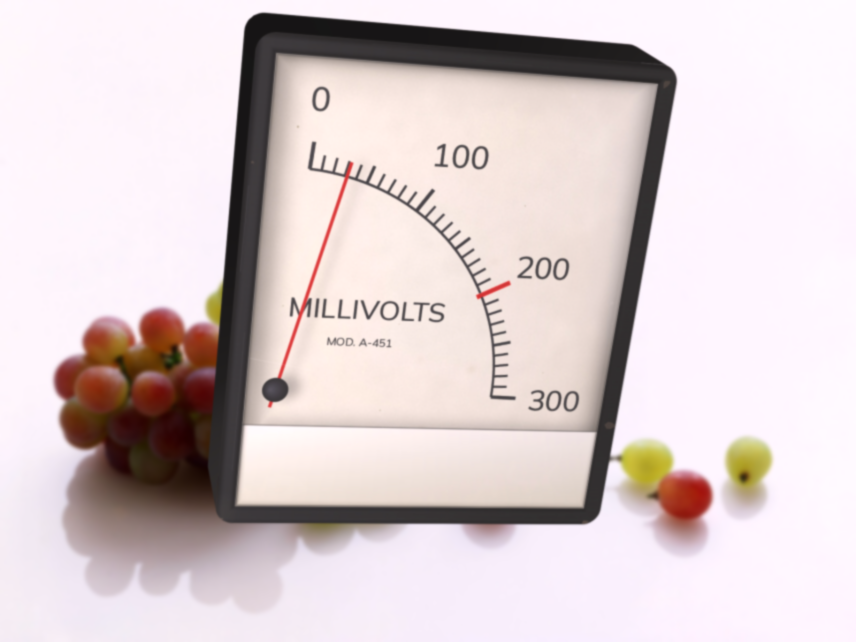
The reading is 30,mV
